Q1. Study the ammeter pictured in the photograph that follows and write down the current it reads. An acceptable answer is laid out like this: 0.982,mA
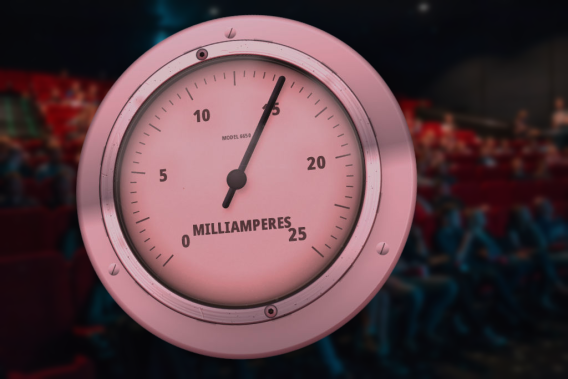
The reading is 15,mA
